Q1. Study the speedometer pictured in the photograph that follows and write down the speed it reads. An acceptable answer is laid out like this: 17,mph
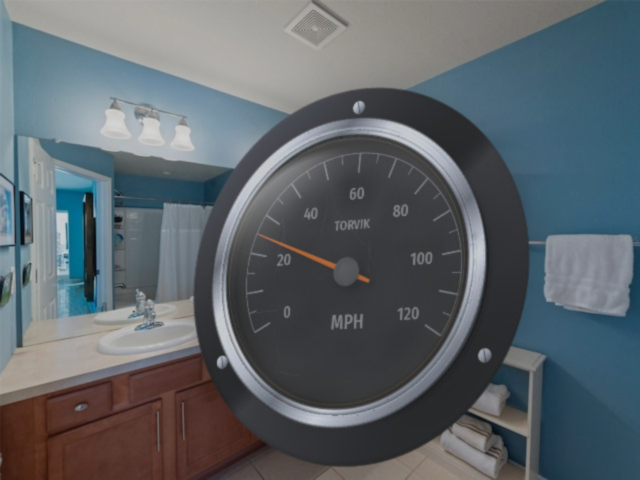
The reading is 25,mph
